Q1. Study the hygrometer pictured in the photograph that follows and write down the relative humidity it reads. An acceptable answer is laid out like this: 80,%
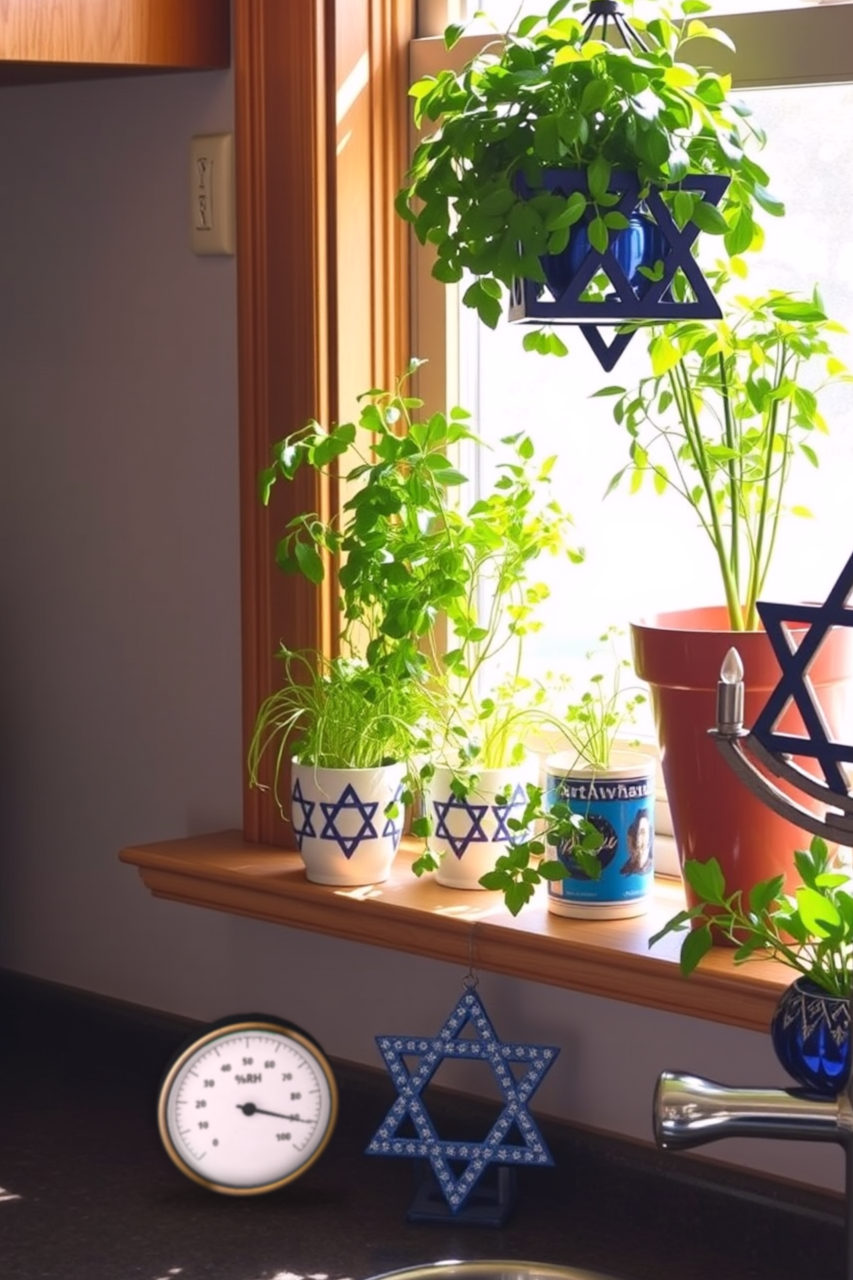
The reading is 90,%
